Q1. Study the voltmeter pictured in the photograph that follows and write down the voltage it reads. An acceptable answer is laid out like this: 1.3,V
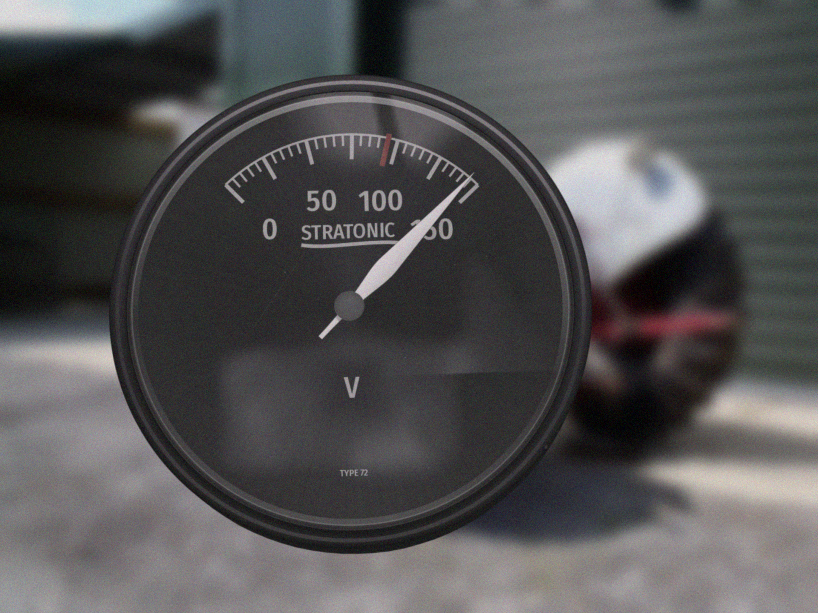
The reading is 145,V
